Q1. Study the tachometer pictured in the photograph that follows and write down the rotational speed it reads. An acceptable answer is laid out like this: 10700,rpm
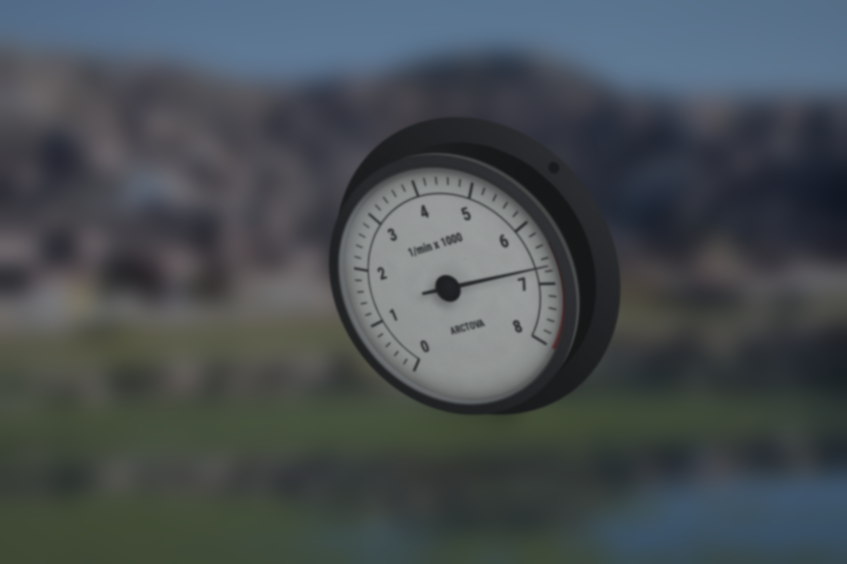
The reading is 6700,rpm
